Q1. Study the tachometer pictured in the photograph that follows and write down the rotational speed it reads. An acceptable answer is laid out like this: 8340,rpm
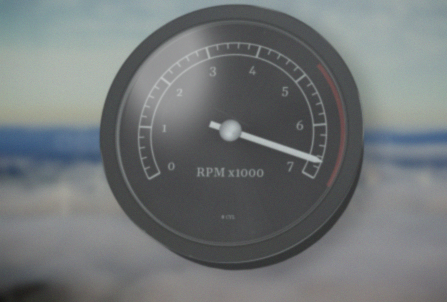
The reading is 6700,rpm
